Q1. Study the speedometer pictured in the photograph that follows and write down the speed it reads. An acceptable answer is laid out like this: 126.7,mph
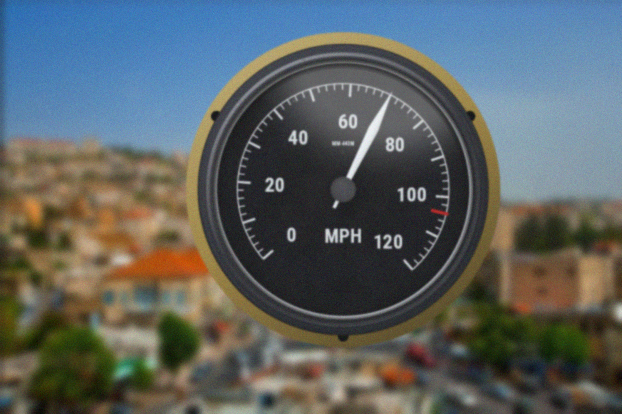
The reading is 70,mph
